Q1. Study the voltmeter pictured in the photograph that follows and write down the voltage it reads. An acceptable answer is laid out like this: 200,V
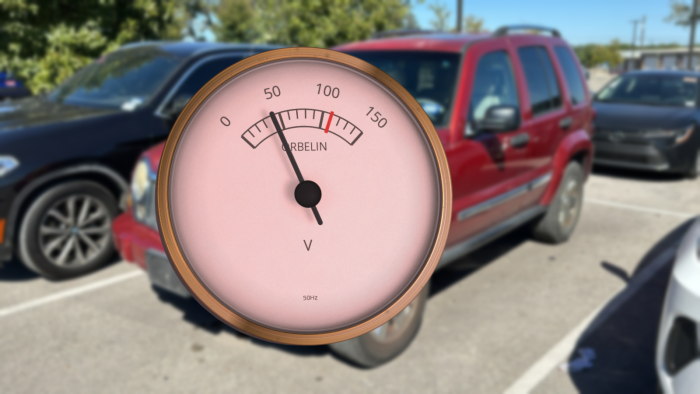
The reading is 40,V
